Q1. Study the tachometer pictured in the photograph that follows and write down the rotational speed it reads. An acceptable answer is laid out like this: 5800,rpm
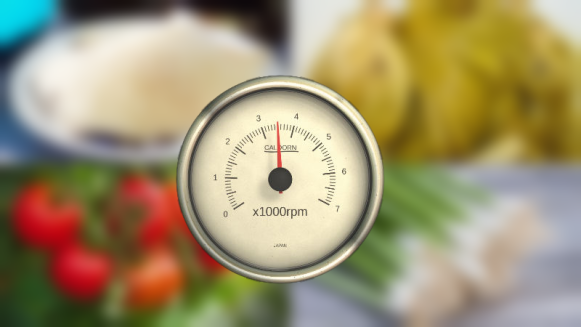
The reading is 3500,rpm
